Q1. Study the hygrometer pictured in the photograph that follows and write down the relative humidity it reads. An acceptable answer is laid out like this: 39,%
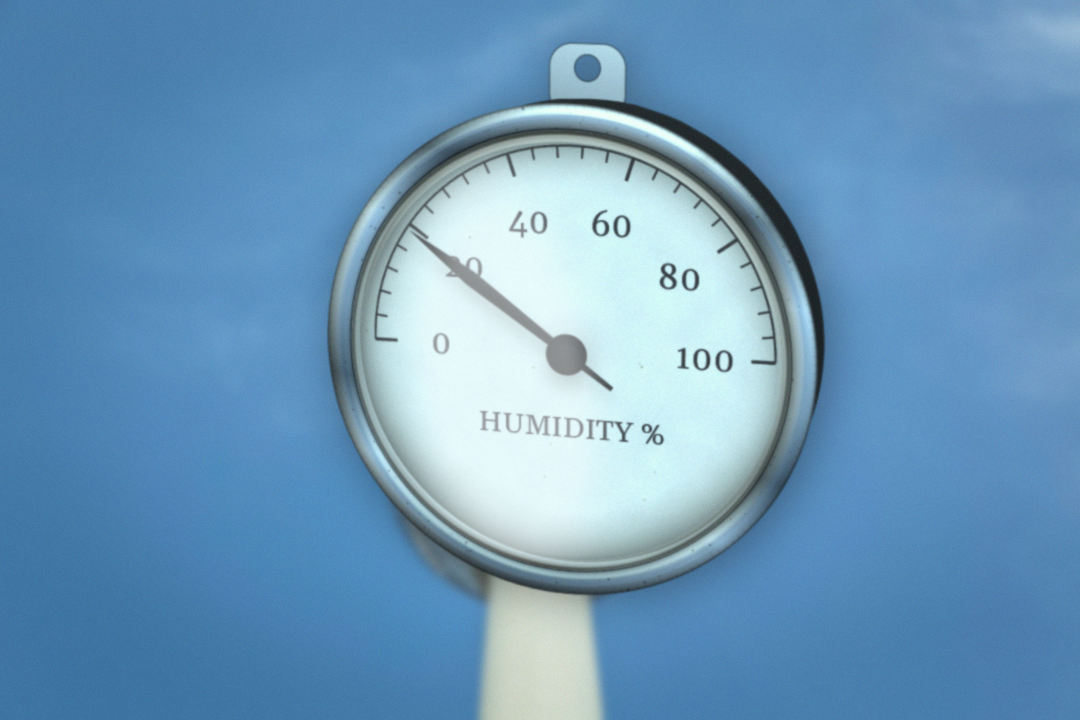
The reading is 20,%
